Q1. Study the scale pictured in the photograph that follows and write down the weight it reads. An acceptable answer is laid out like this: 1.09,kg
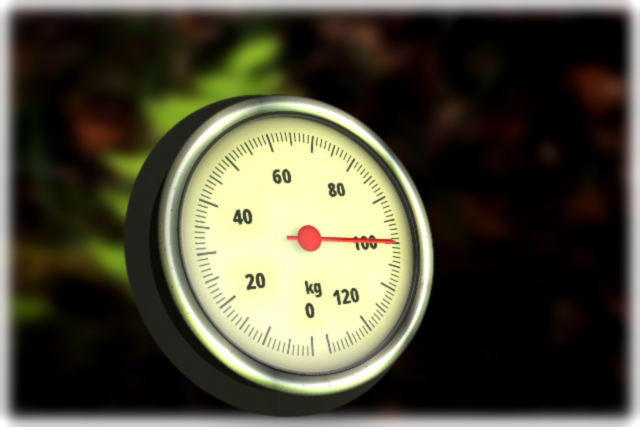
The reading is 100,kg
